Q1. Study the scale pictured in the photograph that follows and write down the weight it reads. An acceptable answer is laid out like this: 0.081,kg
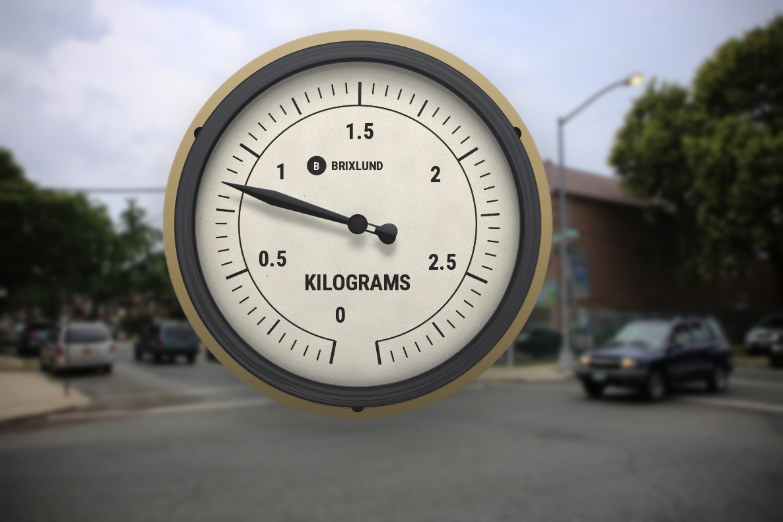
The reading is 0.85,kg
